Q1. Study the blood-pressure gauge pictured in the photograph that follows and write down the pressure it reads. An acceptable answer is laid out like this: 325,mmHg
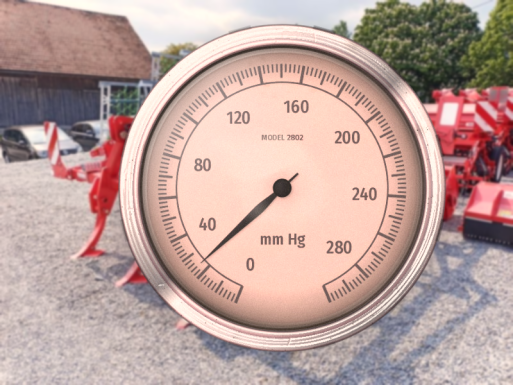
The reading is 24,mmHg
